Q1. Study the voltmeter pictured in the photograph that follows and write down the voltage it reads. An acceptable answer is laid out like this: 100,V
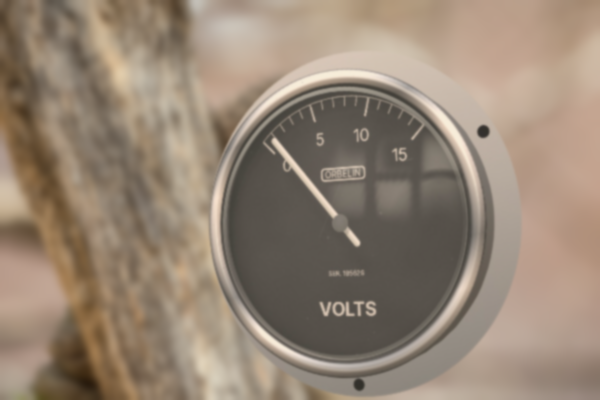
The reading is 1,V
